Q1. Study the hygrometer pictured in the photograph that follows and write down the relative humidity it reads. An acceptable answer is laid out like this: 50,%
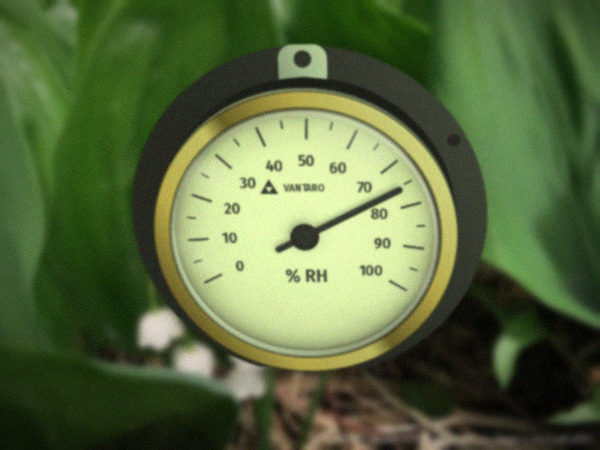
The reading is 75,%
